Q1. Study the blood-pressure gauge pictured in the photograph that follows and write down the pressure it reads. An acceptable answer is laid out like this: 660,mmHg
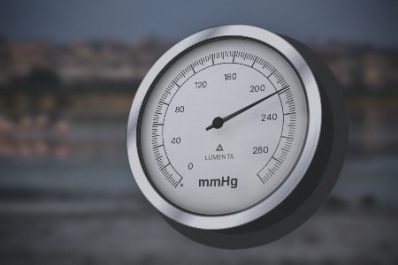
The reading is 220,mmHg
